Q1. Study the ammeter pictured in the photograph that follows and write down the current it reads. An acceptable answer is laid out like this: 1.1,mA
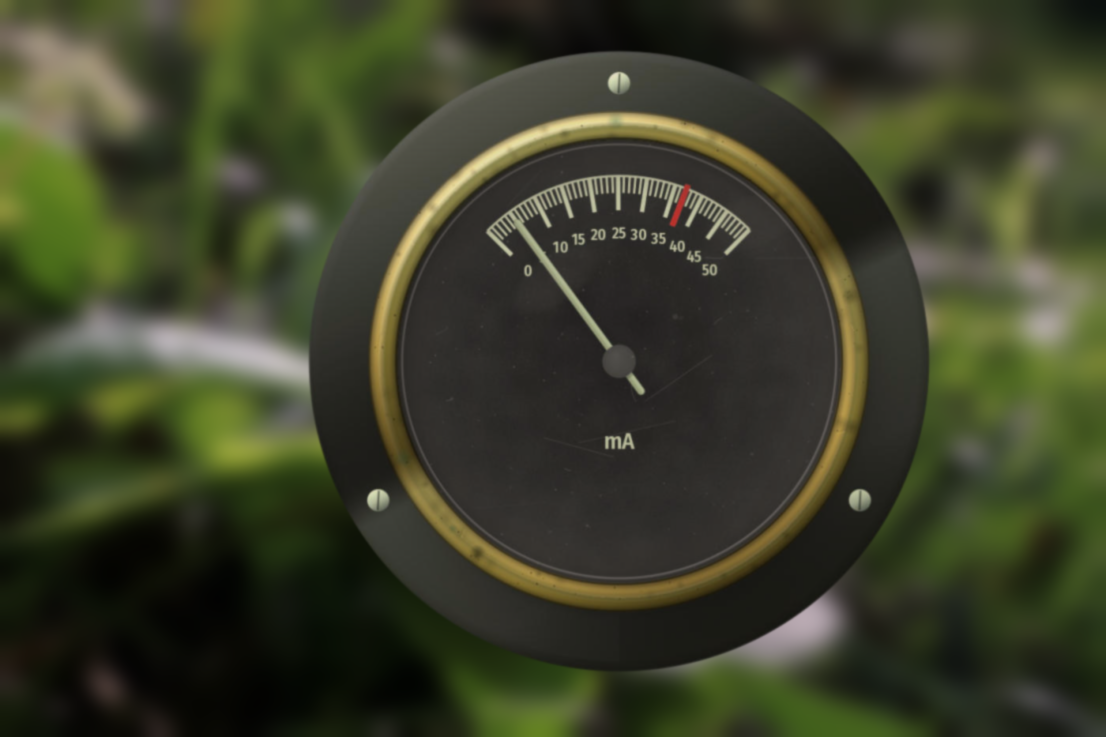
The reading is 5,mA
